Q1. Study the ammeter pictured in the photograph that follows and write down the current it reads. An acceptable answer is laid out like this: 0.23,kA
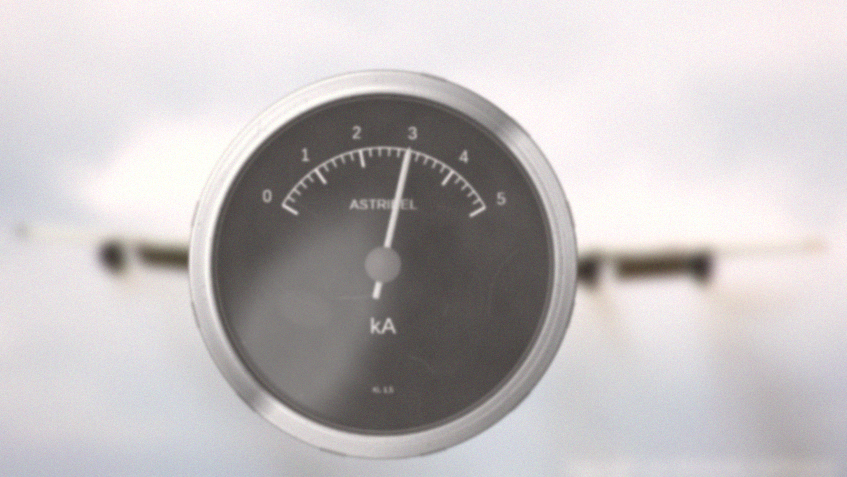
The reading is 3,kA
